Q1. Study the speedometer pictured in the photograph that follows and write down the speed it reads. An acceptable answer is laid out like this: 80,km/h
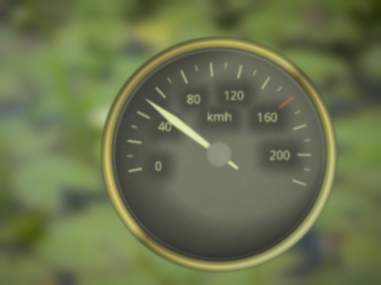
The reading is 50,km/h
